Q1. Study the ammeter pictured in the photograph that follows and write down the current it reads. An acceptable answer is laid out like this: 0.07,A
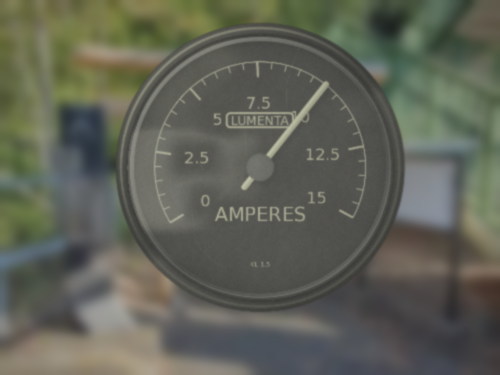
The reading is 10,A
